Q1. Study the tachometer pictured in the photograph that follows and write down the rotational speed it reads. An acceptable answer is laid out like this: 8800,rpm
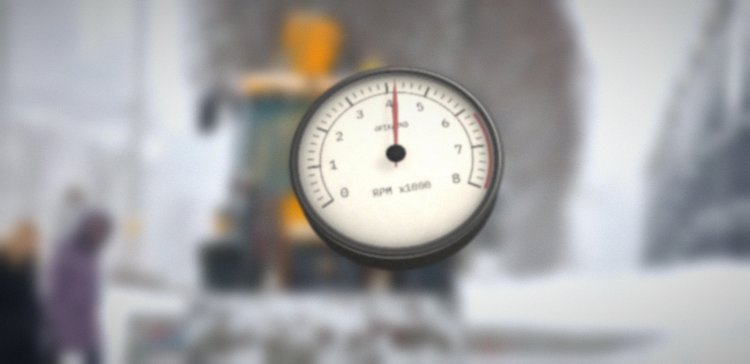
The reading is 4200,rpm
